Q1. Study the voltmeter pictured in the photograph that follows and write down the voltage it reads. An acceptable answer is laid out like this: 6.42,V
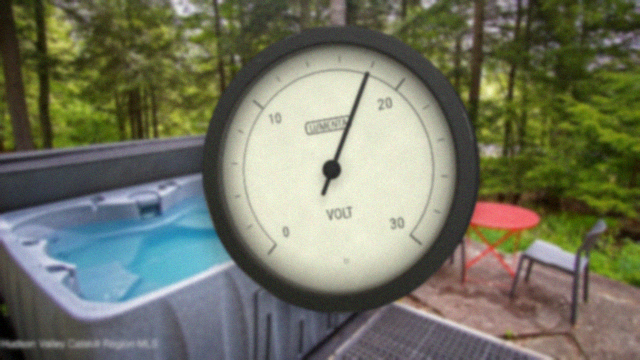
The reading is 18,V
